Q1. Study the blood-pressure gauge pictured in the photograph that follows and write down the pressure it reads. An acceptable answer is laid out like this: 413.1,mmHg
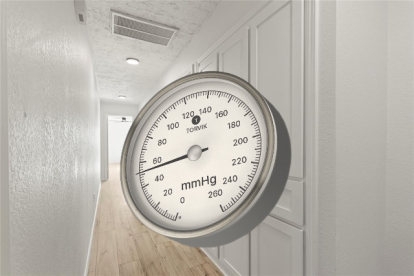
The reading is 50,mmHg
